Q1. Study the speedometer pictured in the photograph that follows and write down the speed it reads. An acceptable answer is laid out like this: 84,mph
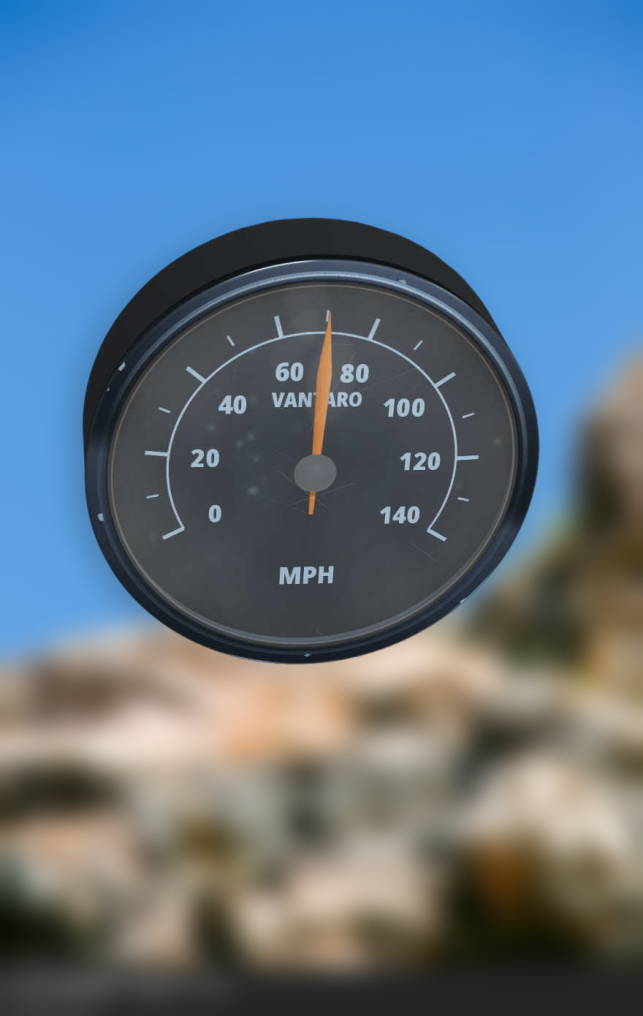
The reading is 70,mph
